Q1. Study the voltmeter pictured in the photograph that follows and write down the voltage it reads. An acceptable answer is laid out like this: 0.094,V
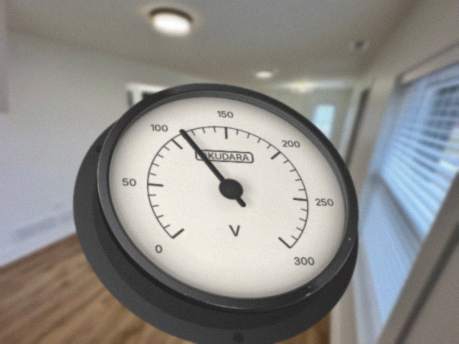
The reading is 110,V
